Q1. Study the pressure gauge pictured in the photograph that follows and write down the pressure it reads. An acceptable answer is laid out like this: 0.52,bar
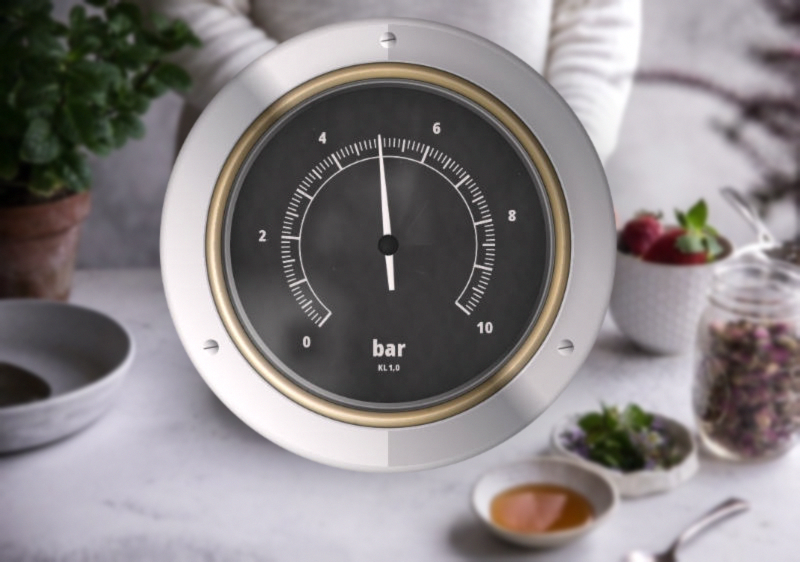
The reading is 5,bar
